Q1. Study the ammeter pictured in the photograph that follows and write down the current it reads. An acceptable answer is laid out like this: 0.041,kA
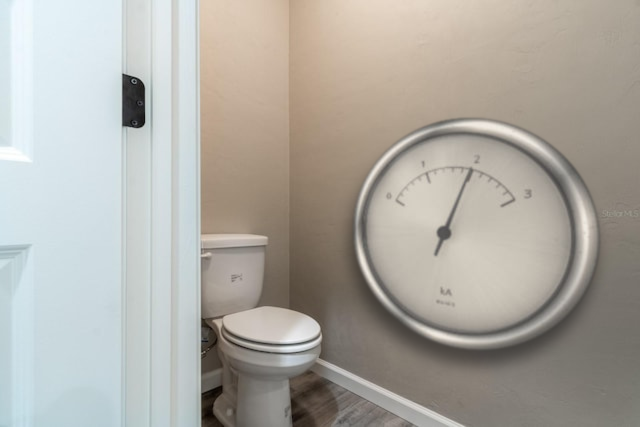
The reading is 2,kA
